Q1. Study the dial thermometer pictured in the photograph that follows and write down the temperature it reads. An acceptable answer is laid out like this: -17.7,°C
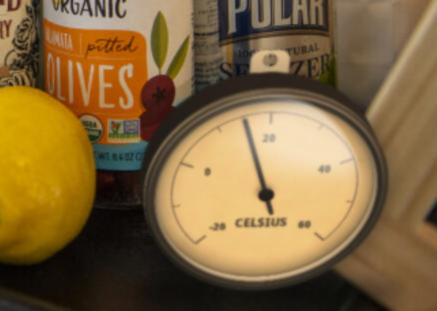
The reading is 15,°C
